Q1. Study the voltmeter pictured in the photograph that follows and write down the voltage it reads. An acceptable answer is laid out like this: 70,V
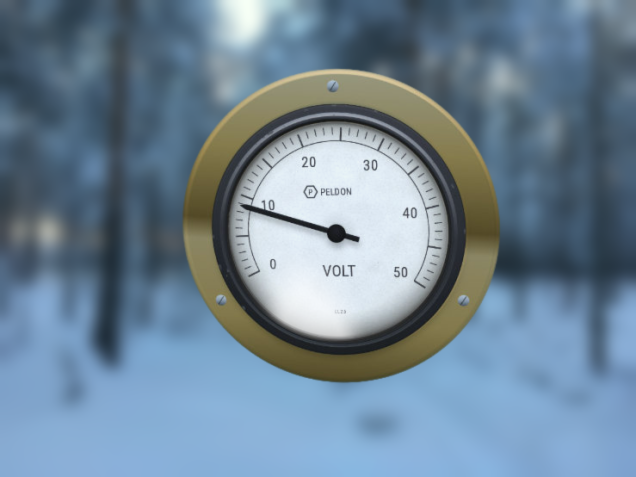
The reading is 9,V
